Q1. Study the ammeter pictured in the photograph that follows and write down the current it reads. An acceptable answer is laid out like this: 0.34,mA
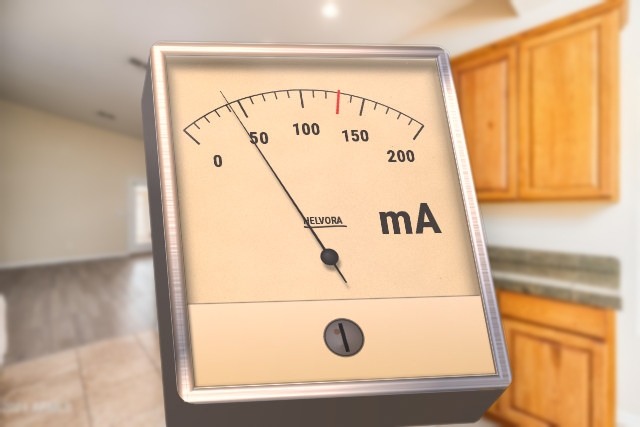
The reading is 40,mA
